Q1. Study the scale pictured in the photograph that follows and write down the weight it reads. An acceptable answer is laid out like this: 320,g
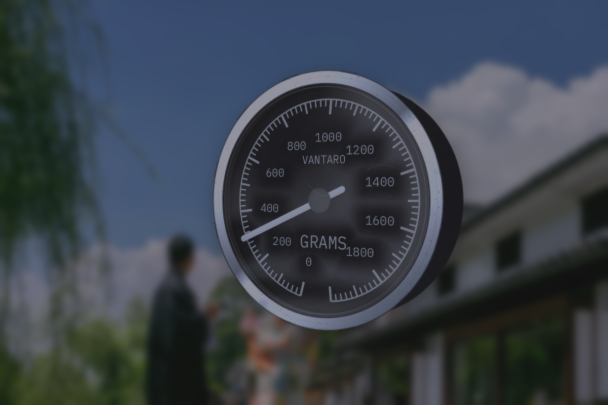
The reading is 300,g
